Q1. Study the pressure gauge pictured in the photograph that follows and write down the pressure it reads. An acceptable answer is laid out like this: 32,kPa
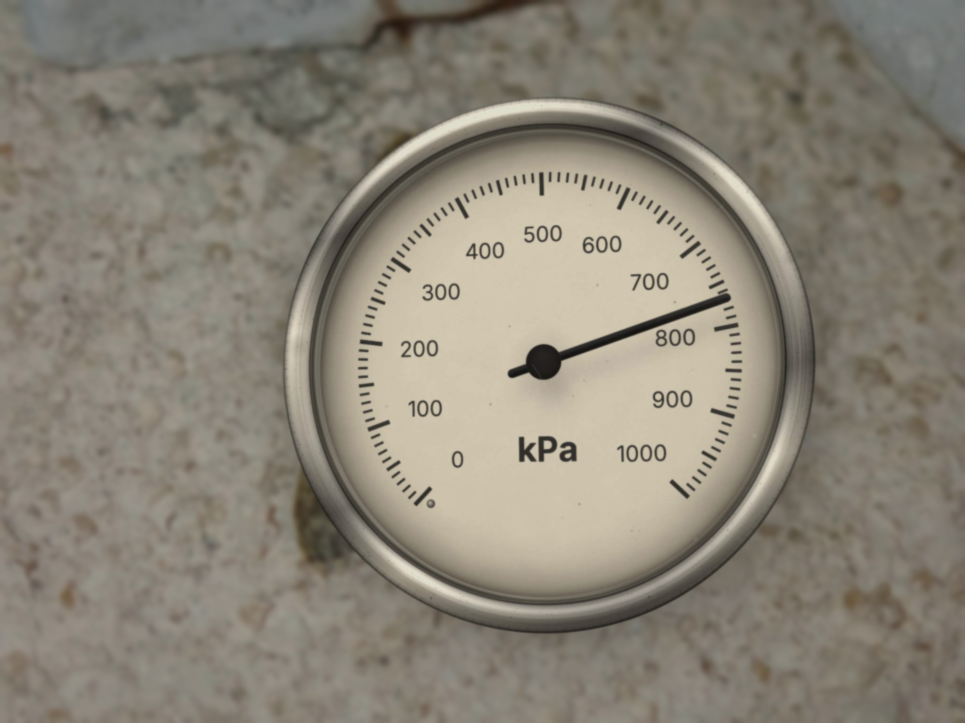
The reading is 770,kPa
